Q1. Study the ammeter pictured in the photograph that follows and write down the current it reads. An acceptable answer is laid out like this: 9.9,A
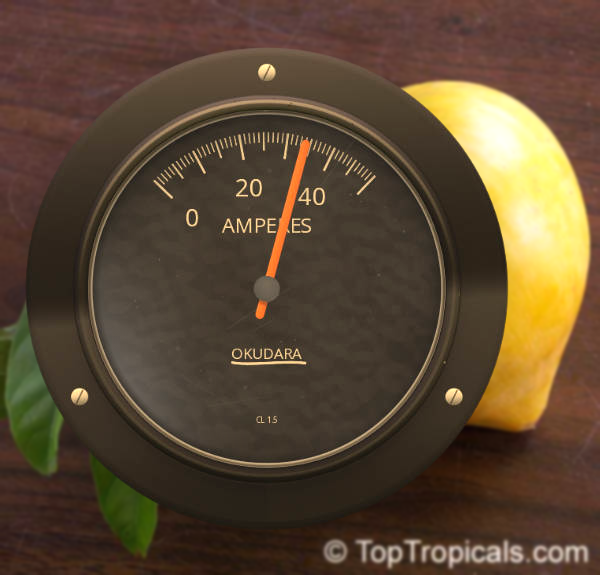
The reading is 34,A
